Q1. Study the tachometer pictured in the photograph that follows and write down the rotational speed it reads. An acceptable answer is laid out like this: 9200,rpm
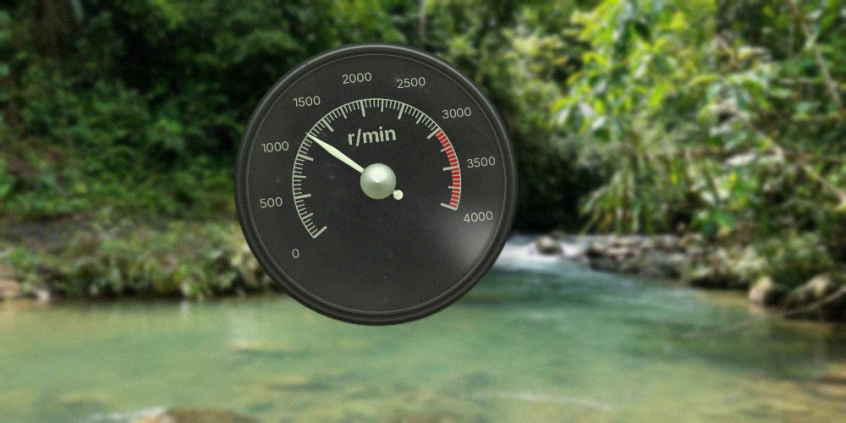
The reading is 1250,rpm
